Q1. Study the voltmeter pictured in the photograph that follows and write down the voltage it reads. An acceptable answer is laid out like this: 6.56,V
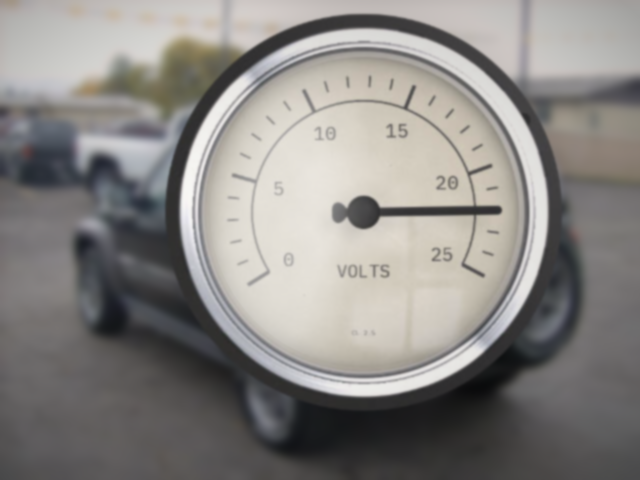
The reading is 22,V
